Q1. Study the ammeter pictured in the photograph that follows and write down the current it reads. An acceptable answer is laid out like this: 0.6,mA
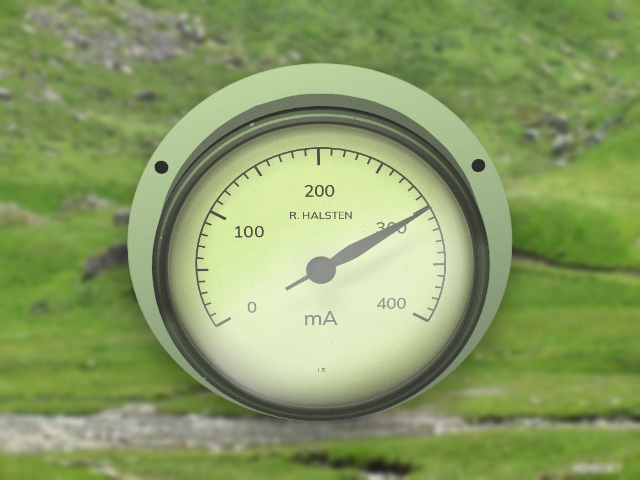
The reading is 300,mA
